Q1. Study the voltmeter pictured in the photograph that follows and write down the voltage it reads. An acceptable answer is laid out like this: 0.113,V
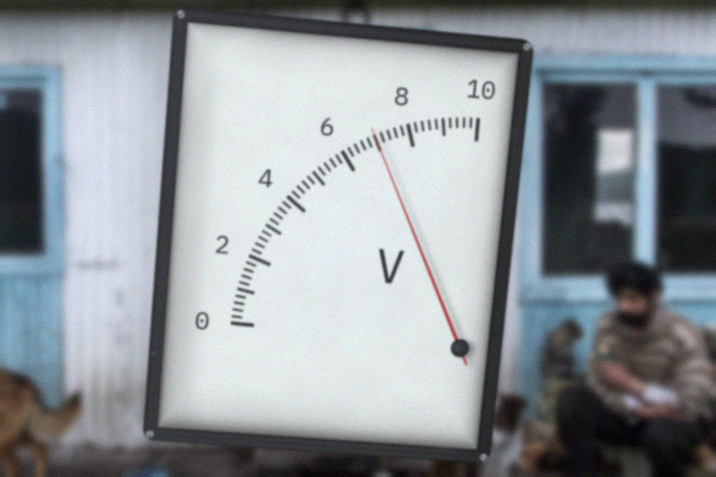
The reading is 7,V
